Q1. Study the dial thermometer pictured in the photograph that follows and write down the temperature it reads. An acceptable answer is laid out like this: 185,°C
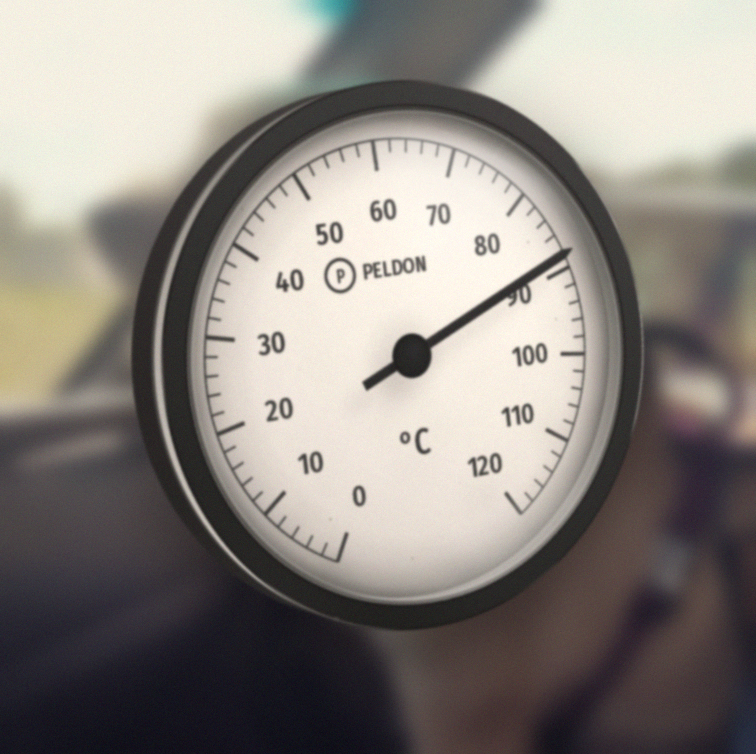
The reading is 88,°C
